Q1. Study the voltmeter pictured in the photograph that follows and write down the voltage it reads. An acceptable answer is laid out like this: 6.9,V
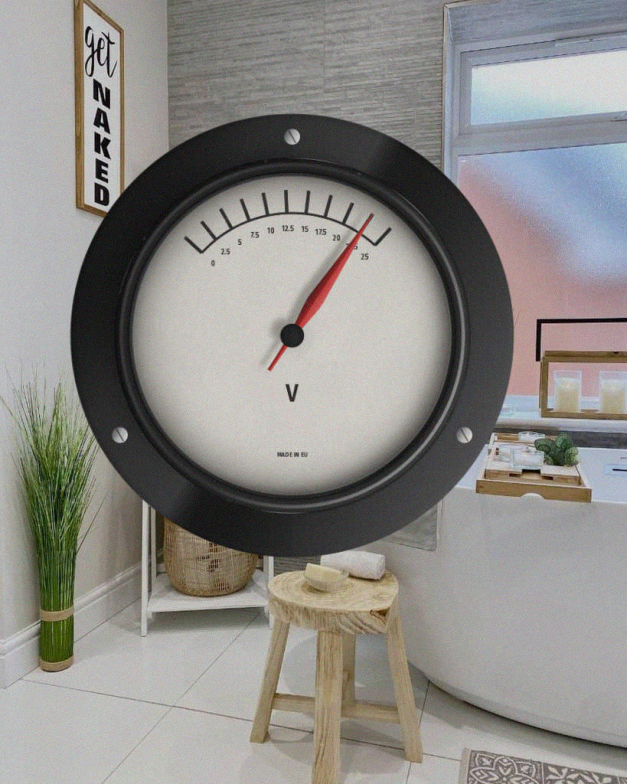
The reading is 22.5,V
